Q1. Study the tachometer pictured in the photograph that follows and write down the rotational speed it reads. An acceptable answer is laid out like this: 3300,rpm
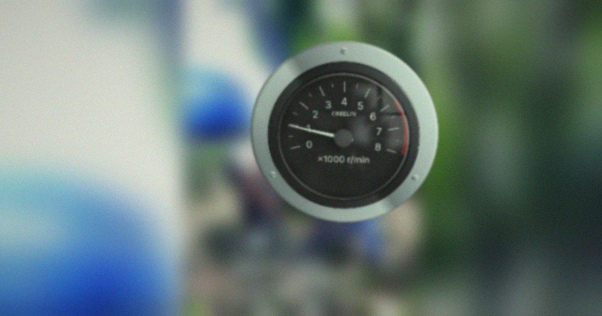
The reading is 1000,rpm
